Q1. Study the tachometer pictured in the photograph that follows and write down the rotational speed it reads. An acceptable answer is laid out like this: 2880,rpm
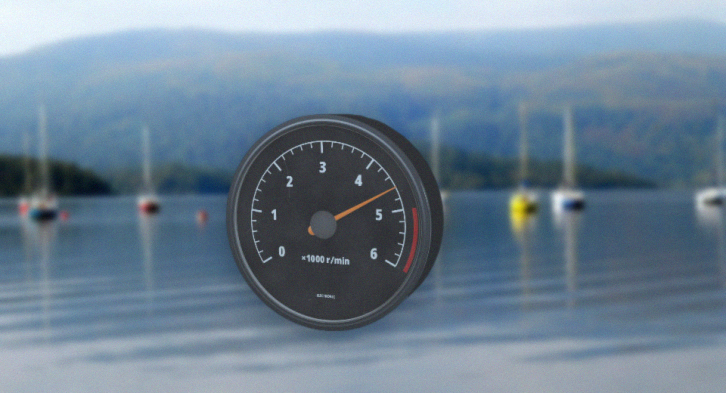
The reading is 4600,rpm
